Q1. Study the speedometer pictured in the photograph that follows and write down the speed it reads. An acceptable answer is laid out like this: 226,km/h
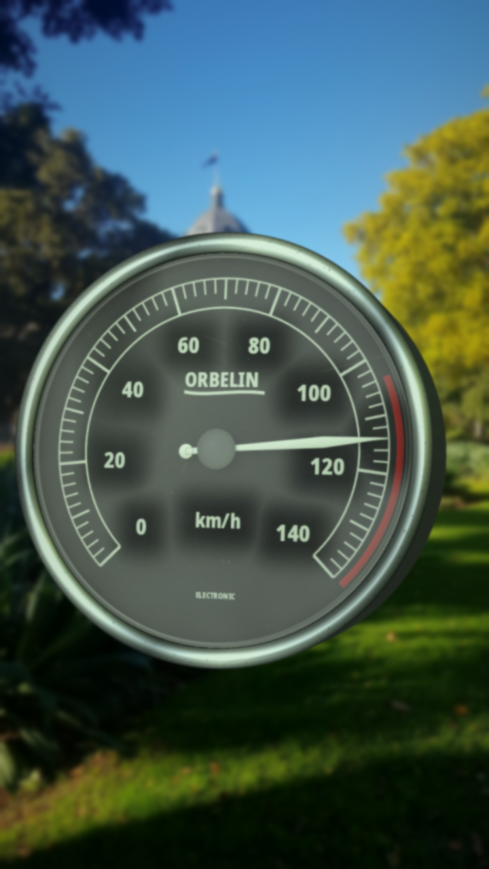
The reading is 114,km/h
